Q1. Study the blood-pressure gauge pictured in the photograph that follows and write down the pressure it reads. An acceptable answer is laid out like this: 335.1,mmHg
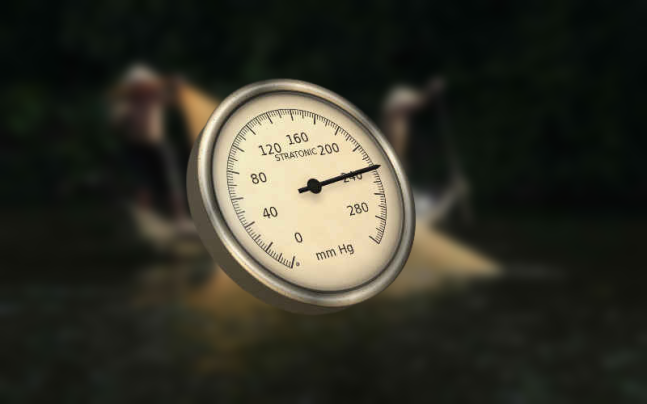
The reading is 240,mmHg
